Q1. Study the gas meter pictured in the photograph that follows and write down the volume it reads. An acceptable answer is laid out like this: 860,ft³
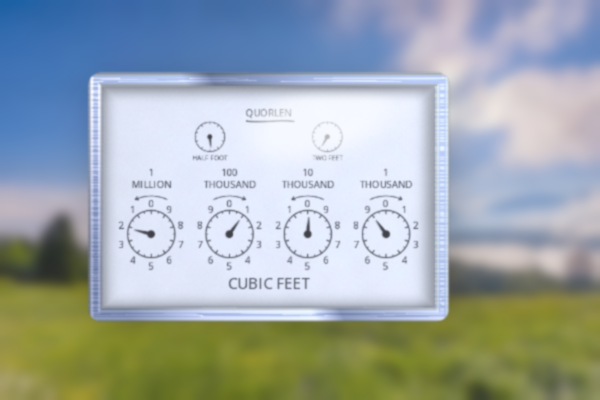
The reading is 209900,ft³
